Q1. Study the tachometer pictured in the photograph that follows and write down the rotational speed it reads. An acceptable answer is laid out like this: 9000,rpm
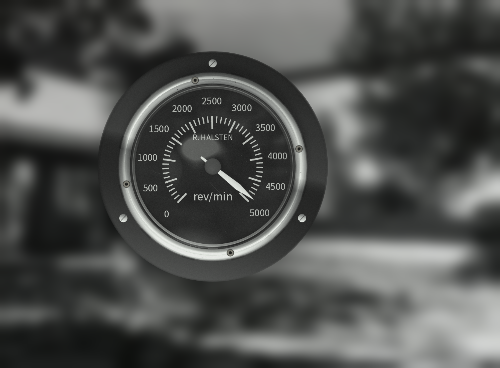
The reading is 4900,rpm
